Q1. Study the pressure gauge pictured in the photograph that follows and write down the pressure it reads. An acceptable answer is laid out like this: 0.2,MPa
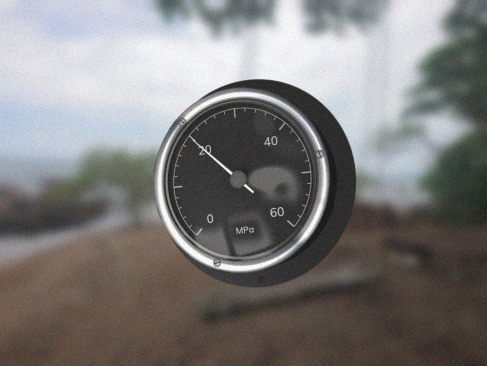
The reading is 20,MPa
